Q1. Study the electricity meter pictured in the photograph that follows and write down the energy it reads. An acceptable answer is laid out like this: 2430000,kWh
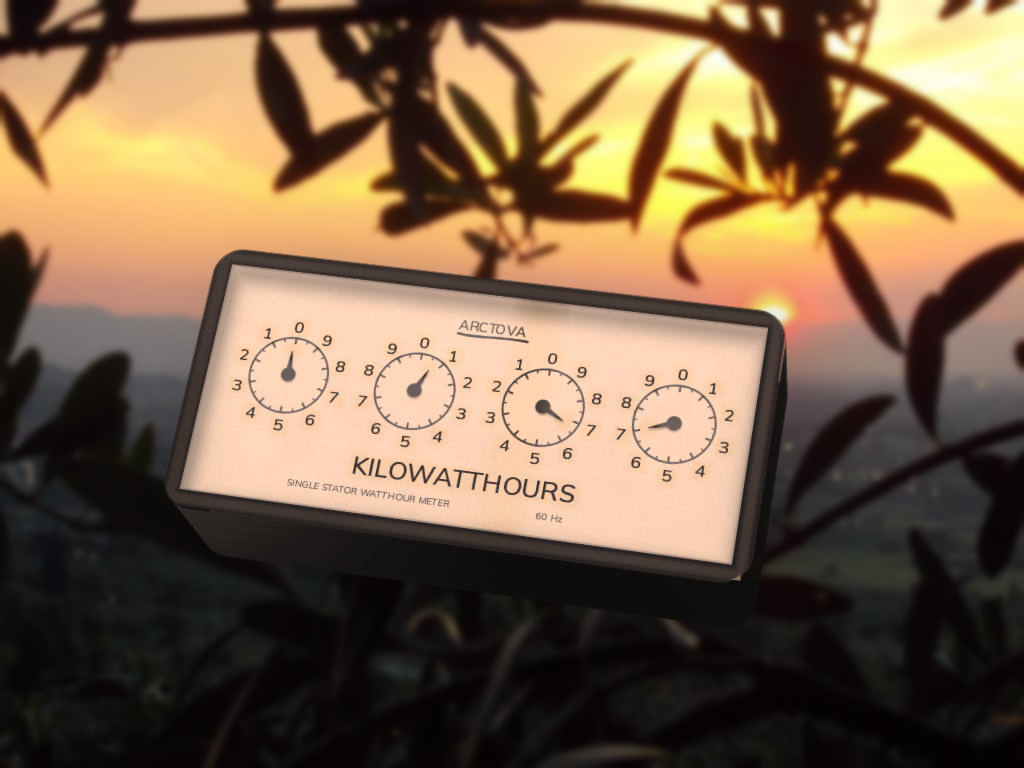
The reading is 67,kWh
